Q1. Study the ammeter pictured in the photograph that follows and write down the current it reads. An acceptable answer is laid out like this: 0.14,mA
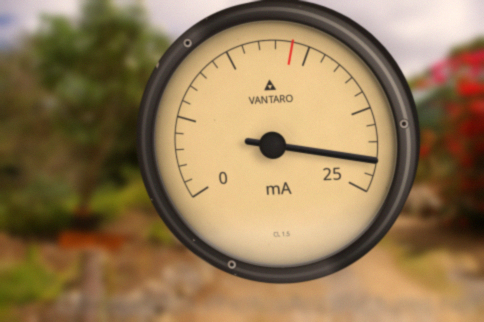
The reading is 23,mA
